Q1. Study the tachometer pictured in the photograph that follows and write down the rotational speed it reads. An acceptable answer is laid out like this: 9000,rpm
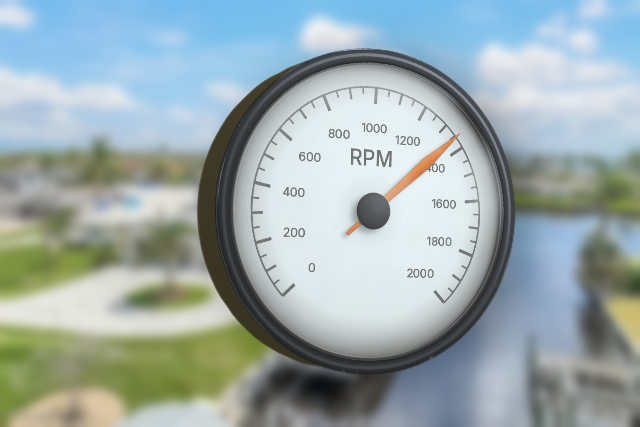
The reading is 1350,rpm
